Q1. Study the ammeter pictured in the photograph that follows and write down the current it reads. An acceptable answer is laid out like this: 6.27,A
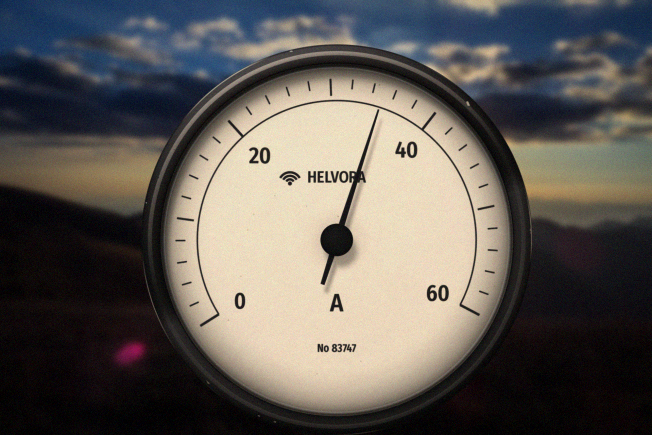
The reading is 35,A
